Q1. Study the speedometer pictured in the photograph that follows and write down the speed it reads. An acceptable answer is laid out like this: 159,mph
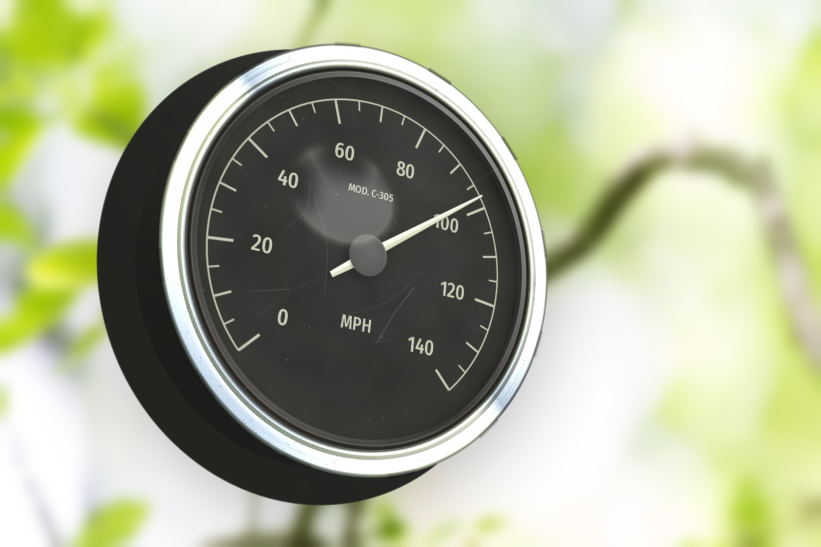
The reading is 97.5,mph
